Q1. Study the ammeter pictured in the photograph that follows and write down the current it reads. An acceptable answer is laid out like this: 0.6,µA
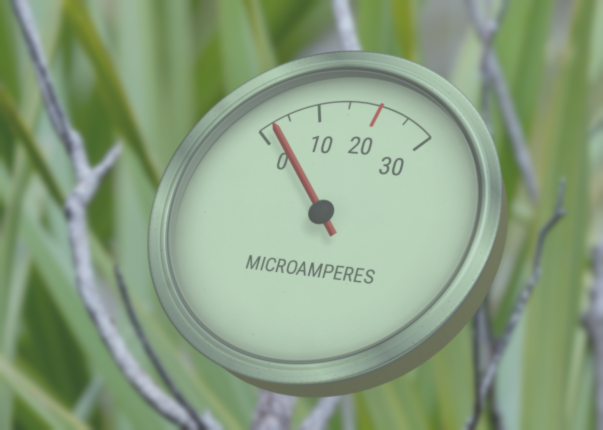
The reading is 2.5,µA
